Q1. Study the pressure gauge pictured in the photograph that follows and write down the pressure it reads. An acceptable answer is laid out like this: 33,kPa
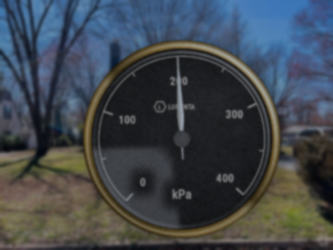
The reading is 200,kPa
